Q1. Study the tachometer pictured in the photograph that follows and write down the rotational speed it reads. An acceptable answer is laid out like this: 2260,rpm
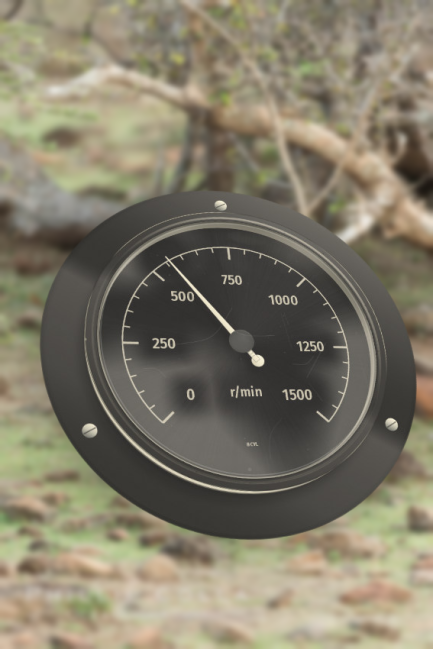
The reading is 550,rpm
